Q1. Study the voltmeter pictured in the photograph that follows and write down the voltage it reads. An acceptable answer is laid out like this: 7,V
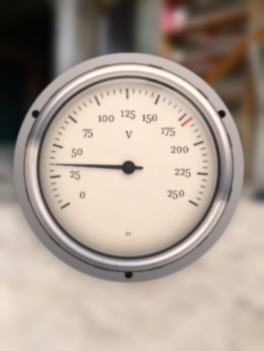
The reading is 35,V
